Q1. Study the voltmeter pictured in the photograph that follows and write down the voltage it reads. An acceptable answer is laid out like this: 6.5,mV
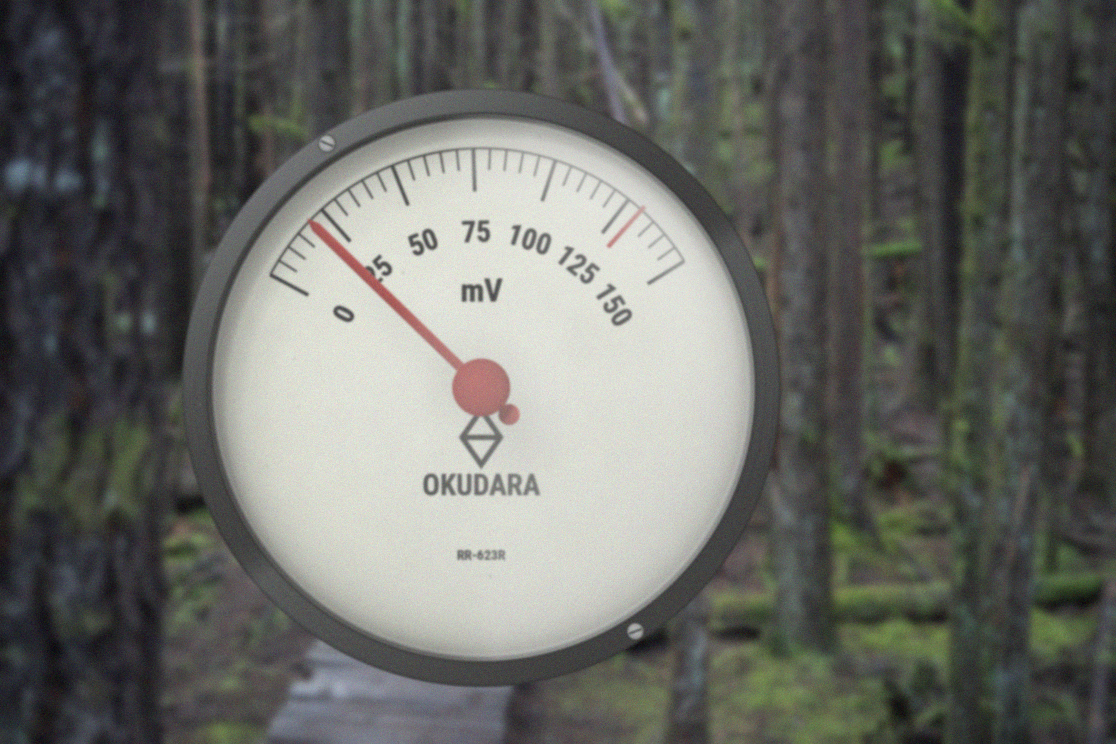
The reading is 20,mV
